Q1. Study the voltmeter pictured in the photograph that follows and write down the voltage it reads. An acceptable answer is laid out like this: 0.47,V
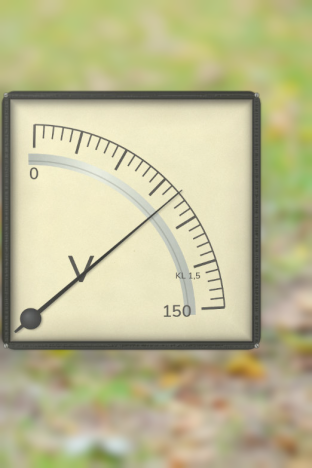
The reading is 85,V
